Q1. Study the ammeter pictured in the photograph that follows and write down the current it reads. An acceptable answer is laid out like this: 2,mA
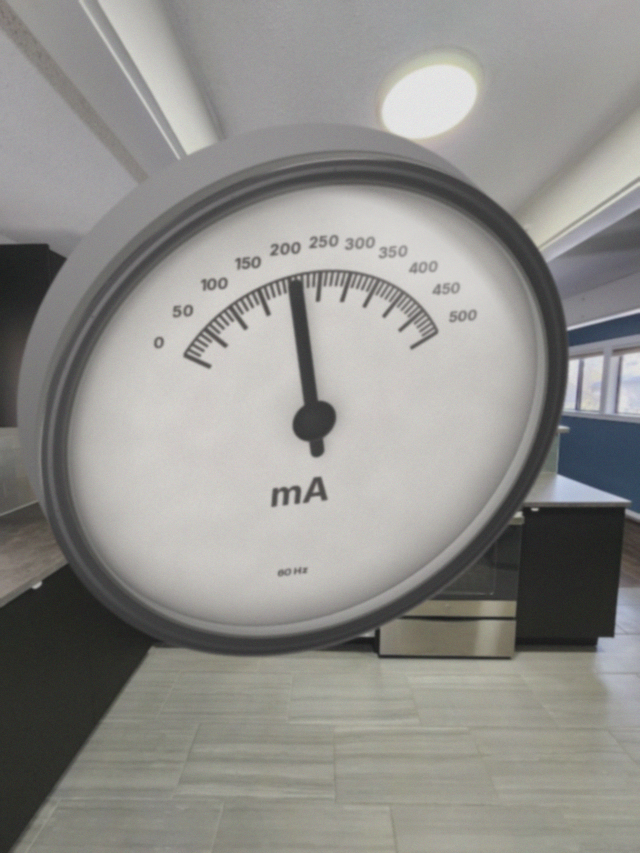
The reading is 200,mA
